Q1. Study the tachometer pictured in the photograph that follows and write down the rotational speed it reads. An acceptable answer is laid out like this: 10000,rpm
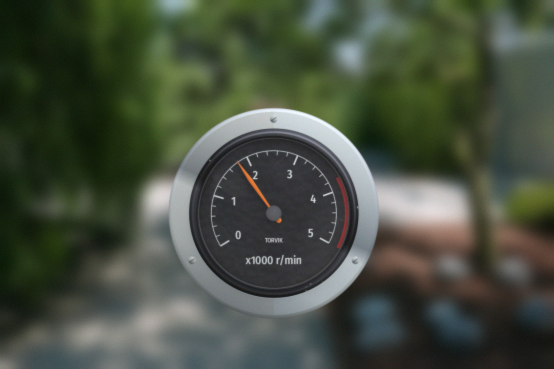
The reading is 1800,rpm
